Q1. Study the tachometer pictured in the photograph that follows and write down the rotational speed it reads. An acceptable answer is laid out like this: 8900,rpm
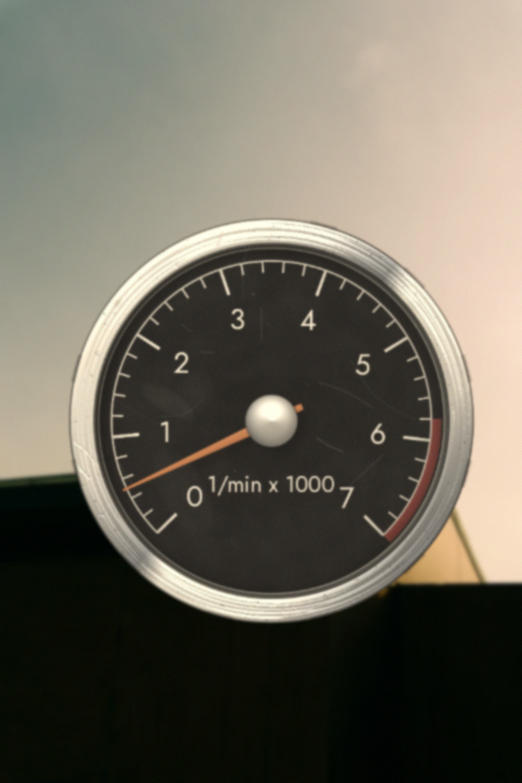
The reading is 500,rpm
